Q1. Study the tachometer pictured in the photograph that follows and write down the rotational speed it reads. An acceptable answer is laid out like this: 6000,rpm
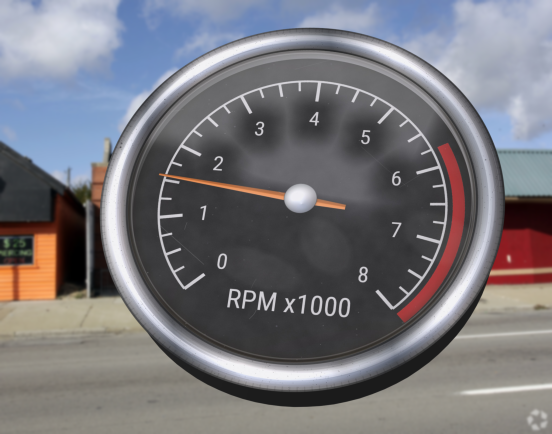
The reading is 1500,rpm
